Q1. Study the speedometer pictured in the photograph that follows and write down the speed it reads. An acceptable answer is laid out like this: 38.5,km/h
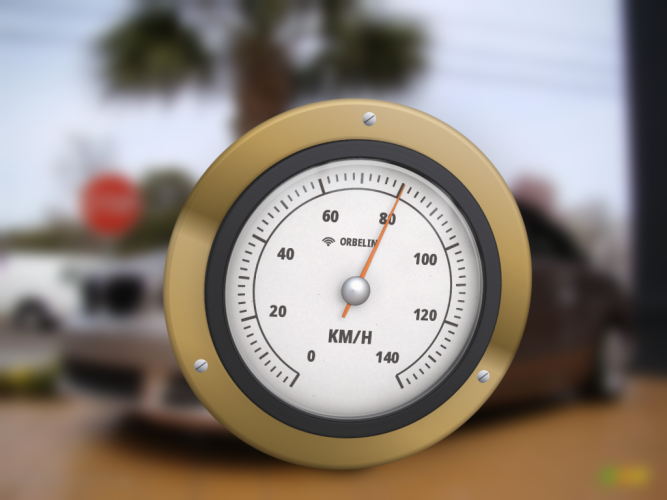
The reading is 80,km/h
